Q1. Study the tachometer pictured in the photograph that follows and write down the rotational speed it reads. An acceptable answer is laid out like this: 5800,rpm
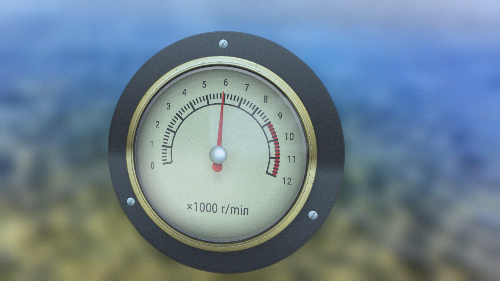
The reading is 6000,rpm
